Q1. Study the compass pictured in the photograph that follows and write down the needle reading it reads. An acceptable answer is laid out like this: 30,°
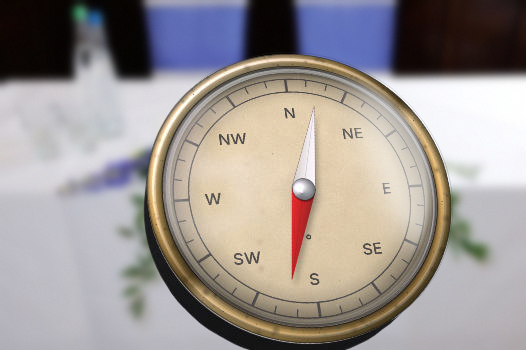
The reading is 195,°
